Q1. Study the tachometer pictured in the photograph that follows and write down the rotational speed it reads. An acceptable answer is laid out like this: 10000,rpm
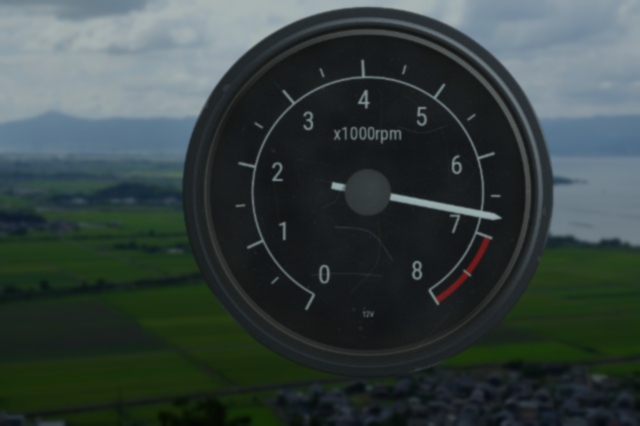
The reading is 6750,rpm
